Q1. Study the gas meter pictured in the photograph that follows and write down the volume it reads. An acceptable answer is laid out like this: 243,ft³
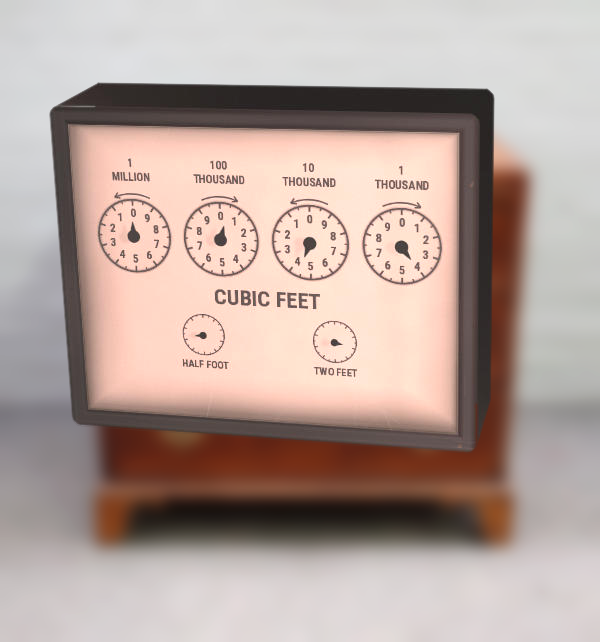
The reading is 4400,ft³
